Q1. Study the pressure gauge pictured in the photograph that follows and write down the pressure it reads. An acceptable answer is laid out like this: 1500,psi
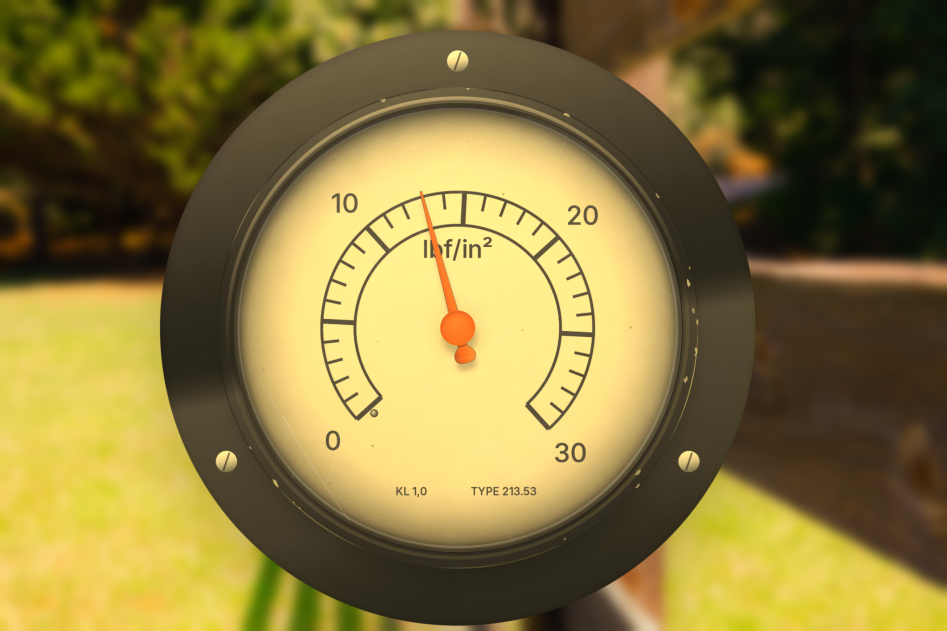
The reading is 13,psi
